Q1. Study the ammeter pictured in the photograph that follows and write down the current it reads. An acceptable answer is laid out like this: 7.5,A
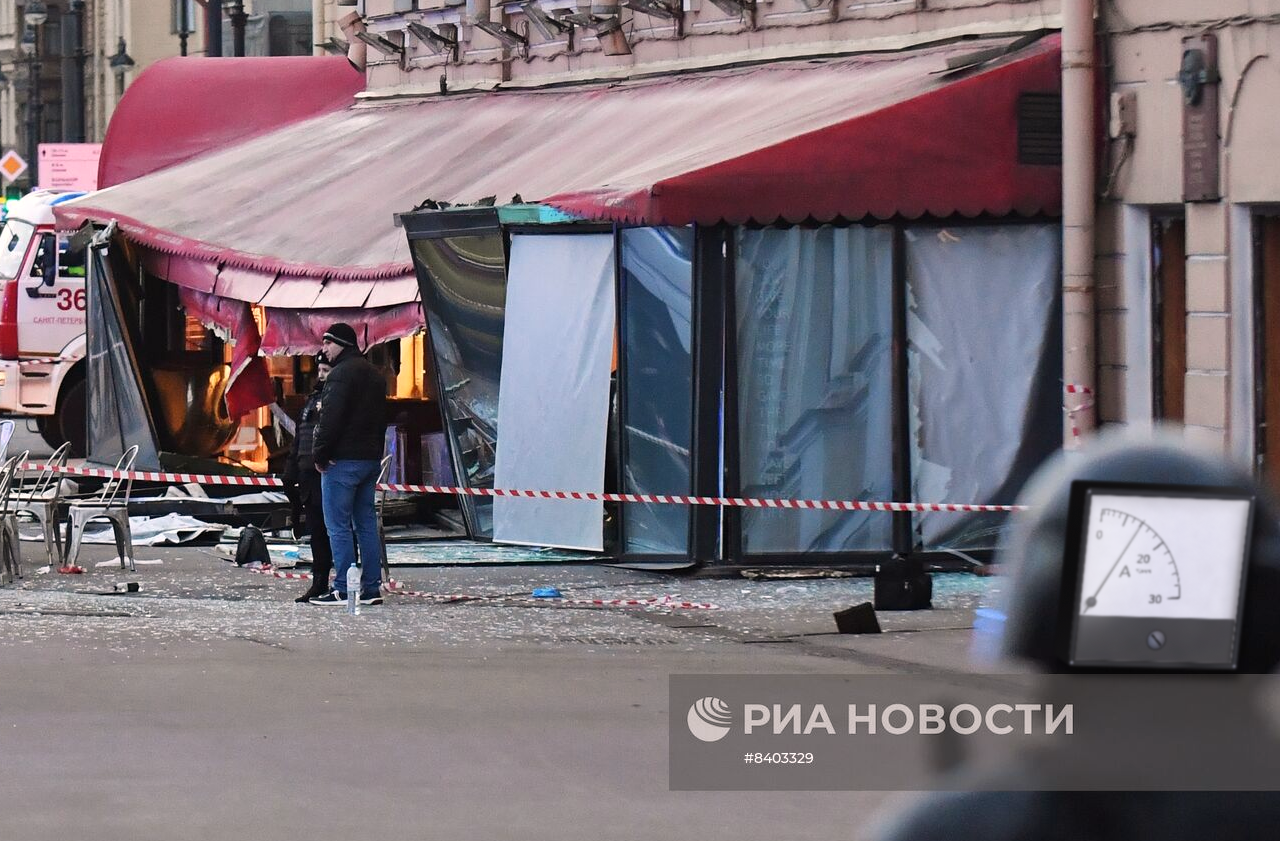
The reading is 14,A
